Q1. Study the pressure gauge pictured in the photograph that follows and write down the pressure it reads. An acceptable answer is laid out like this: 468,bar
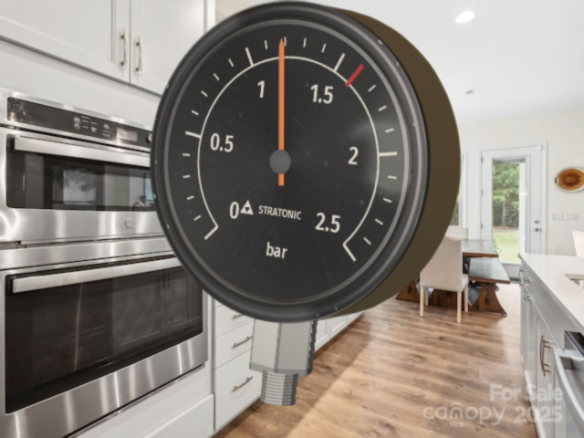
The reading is 1.2,bar
